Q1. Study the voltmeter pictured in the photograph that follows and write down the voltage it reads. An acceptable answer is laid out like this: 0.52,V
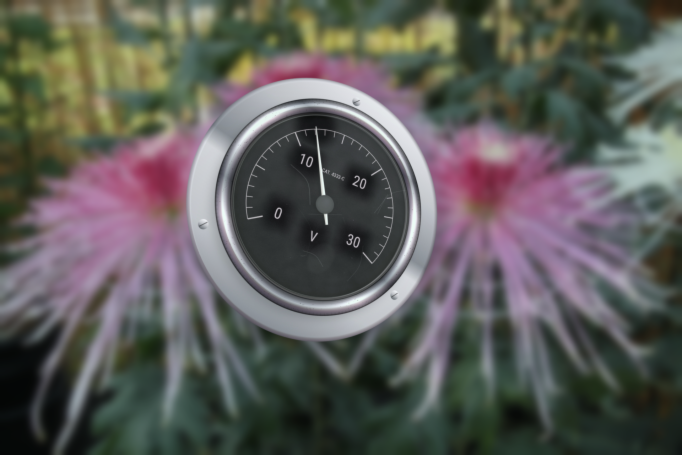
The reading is 12,V
